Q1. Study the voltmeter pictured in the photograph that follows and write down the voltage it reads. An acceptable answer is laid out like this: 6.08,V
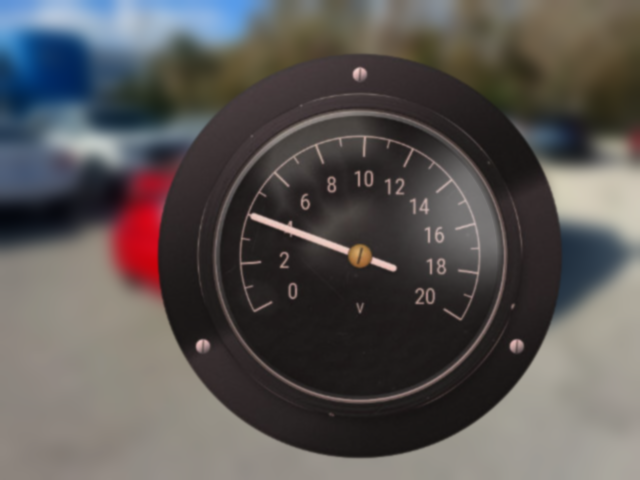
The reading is 4,V
